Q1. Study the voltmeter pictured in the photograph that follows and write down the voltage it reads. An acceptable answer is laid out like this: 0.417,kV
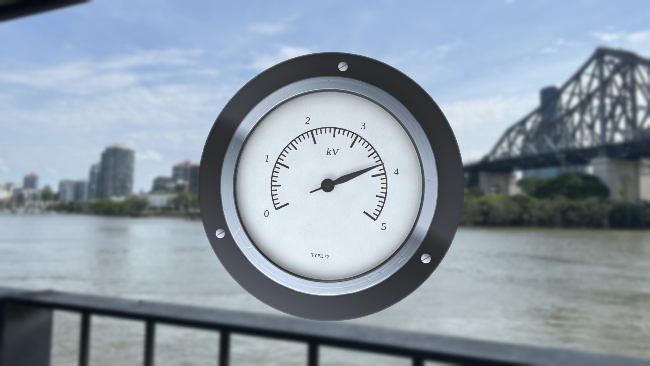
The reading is 3.8,kV
